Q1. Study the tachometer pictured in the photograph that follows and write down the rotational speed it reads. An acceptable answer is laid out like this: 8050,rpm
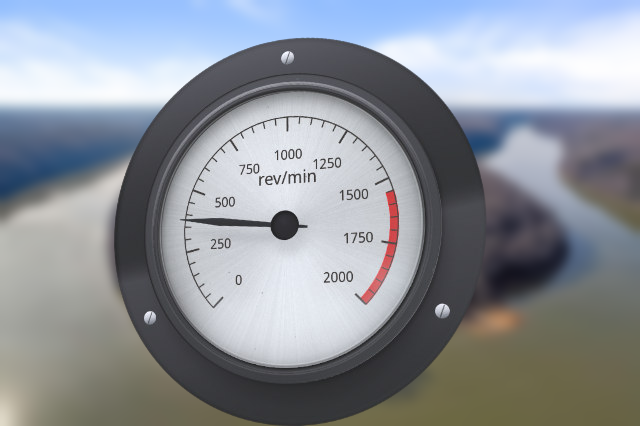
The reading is 375,rpm
